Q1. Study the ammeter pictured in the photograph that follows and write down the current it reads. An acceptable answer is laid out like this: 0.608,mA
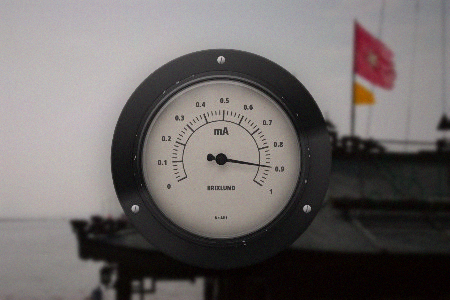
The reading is 0.9,mA
